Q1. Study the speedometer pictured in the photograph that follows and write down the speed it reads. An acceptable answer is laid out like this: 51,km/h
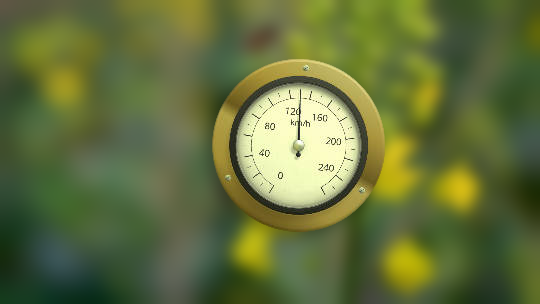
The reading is 130,km/h
